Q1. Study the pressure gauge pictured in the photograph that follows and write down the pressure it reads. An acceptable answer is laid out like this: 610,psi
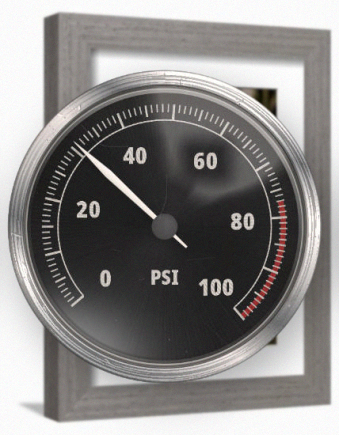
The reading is 31,psi
